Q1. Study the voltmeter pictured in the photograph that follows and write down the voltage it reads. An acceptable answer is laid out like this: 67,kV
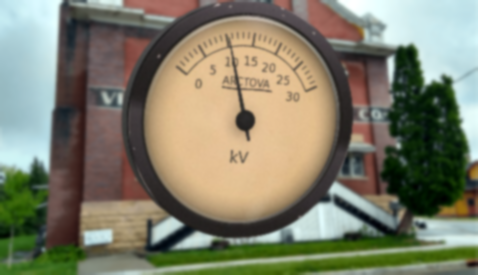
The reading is 10,kV
